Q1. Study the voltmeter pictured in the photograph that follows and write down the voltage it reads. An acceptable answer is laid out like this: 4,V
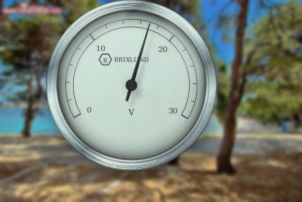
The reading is 17,V
